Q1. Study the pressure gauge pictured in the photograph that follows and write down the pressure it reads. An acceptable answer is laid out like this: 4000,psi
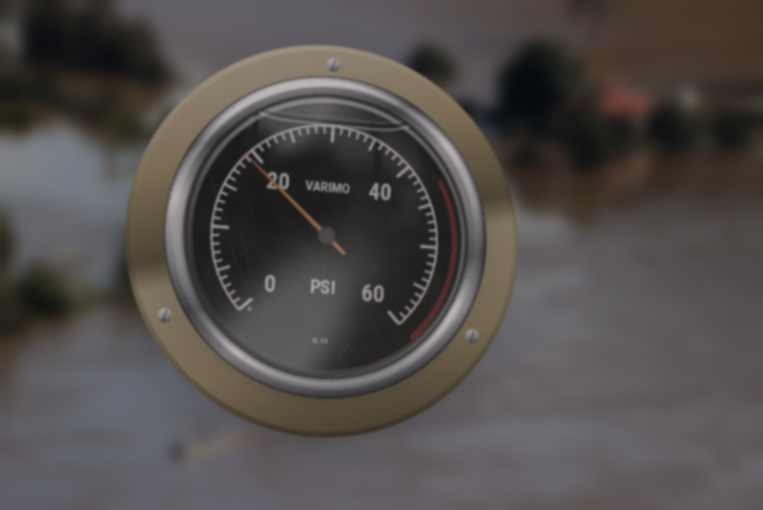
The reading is 19,psi
